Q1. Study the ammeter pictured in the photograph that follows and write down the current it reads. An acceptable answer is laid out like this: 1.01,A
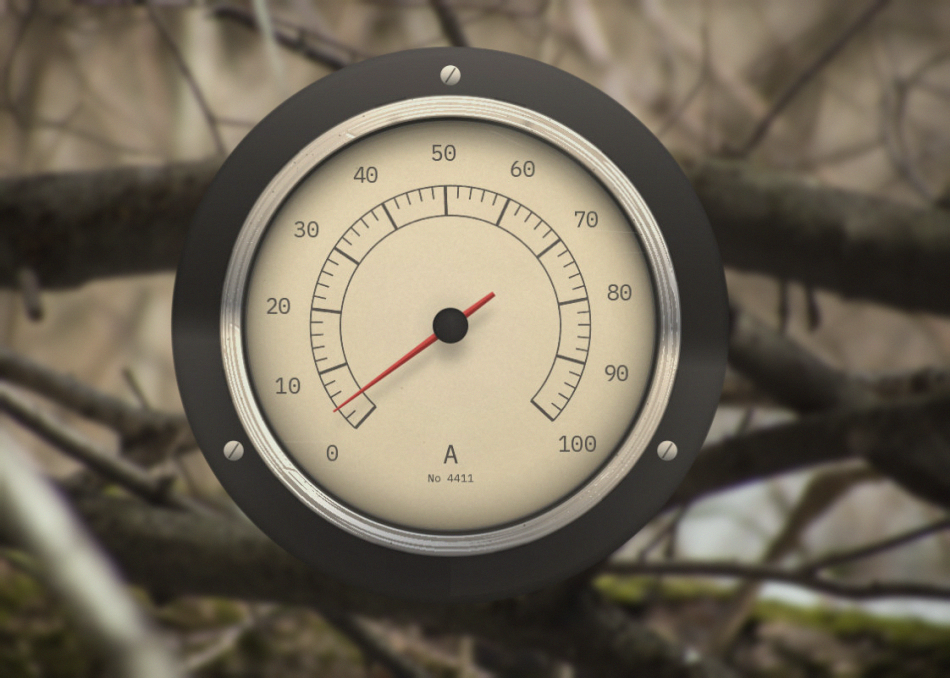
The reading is 4,A
